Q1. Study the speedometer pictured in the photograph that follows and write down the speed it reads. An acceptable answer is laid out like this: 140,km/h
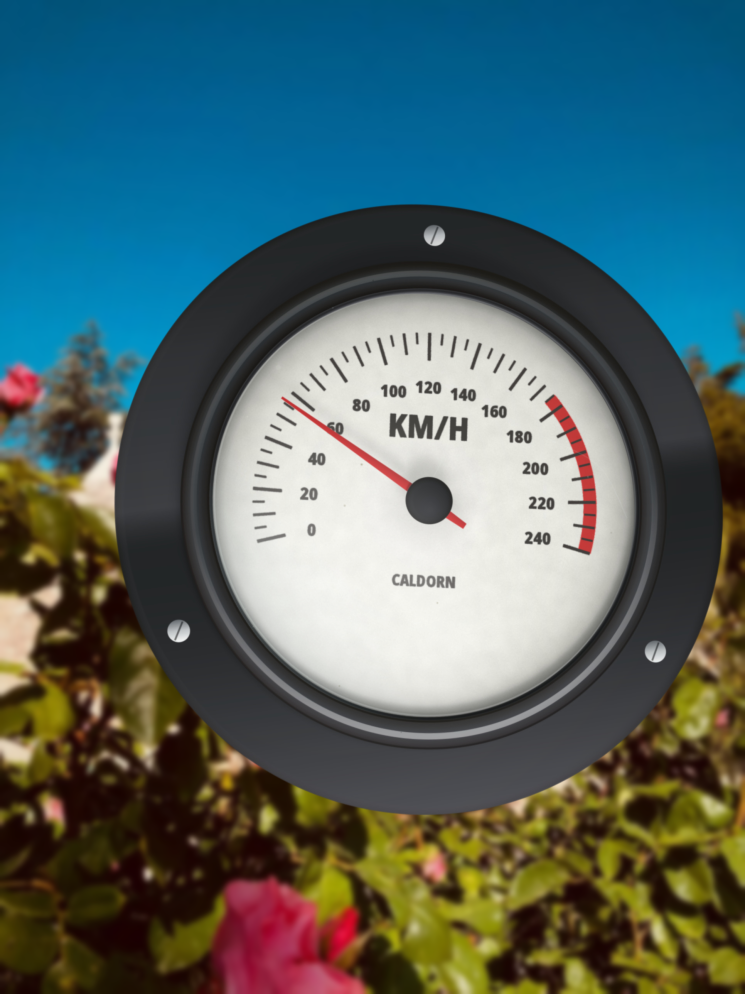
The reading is 55,km/h
